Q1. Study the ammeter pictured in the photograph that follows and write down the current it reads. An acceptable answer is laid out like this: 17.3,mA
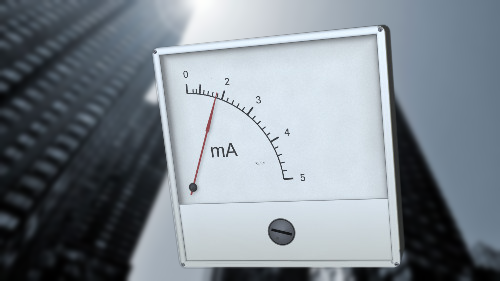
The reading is 1.8,mA
